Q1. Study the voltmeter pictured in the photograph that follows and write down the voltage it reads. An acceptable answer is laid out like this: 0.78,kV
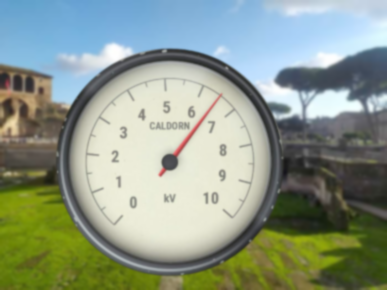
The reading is 6.5,kV
